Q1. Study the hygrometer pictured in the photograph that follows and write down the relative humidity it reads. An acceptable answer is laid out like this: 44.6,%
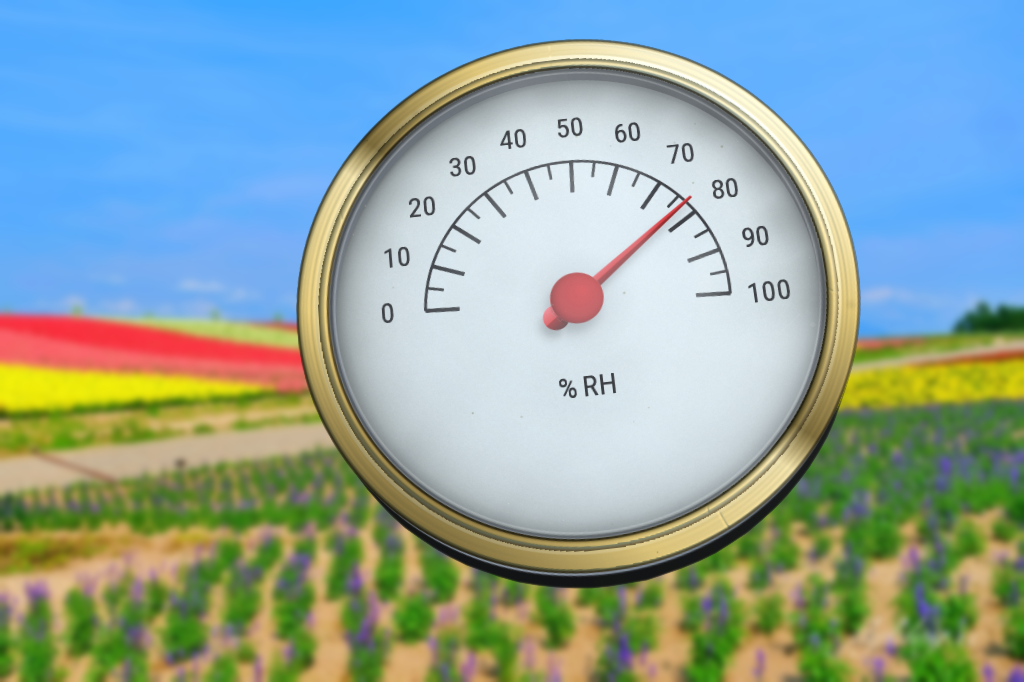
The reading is 77.5,%
